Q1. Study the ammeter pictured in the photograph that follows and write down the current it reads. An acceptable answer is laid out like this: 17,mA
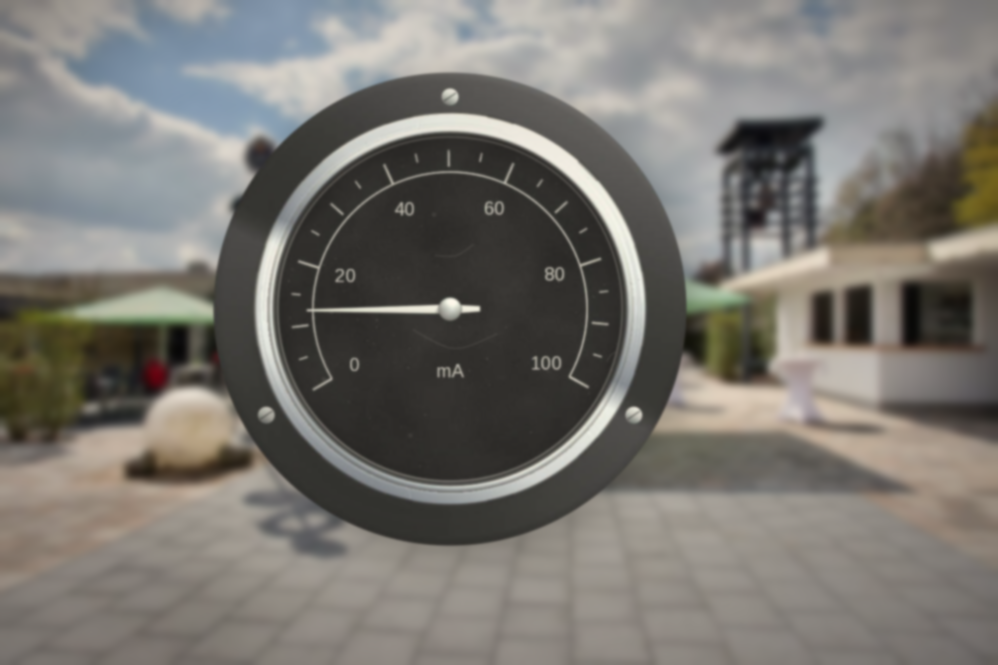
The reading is 12.5,mA
